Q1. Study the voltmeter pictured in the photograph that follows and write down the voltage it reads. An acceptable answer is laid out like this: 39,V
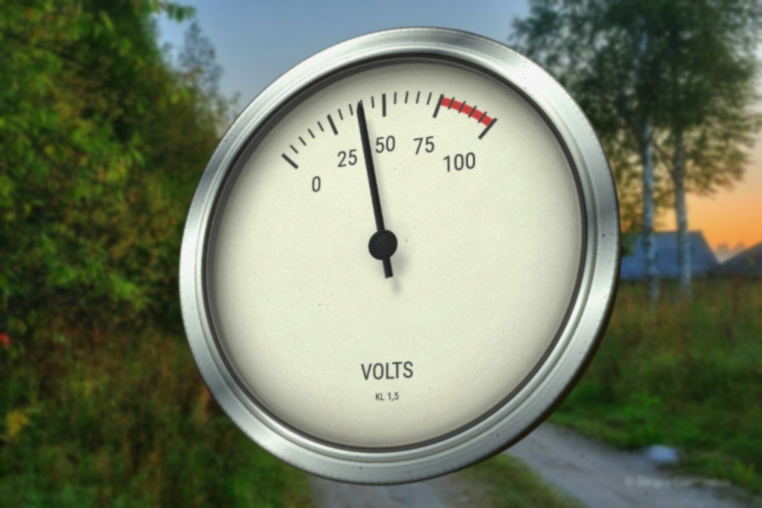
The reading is 40,V
